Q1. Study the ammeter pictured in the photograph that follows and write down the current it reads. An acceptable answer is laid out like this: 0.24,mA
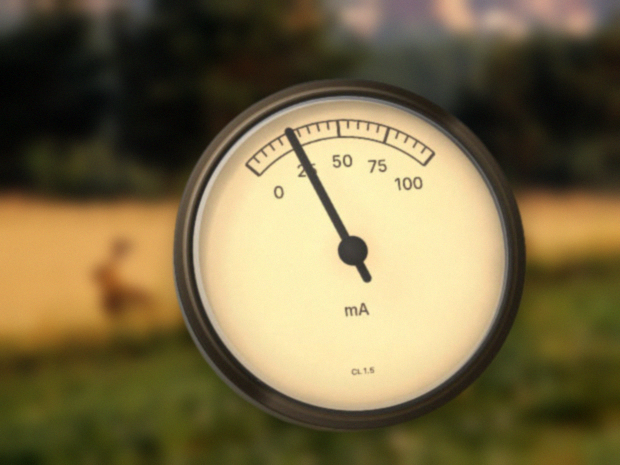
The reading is 25,mA
